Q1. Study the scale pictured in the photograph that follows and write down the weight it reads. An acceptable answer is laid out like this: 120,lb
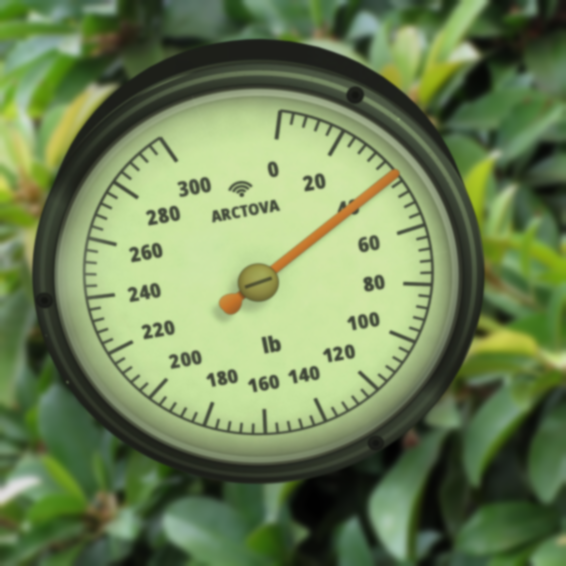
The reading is 40,lb
